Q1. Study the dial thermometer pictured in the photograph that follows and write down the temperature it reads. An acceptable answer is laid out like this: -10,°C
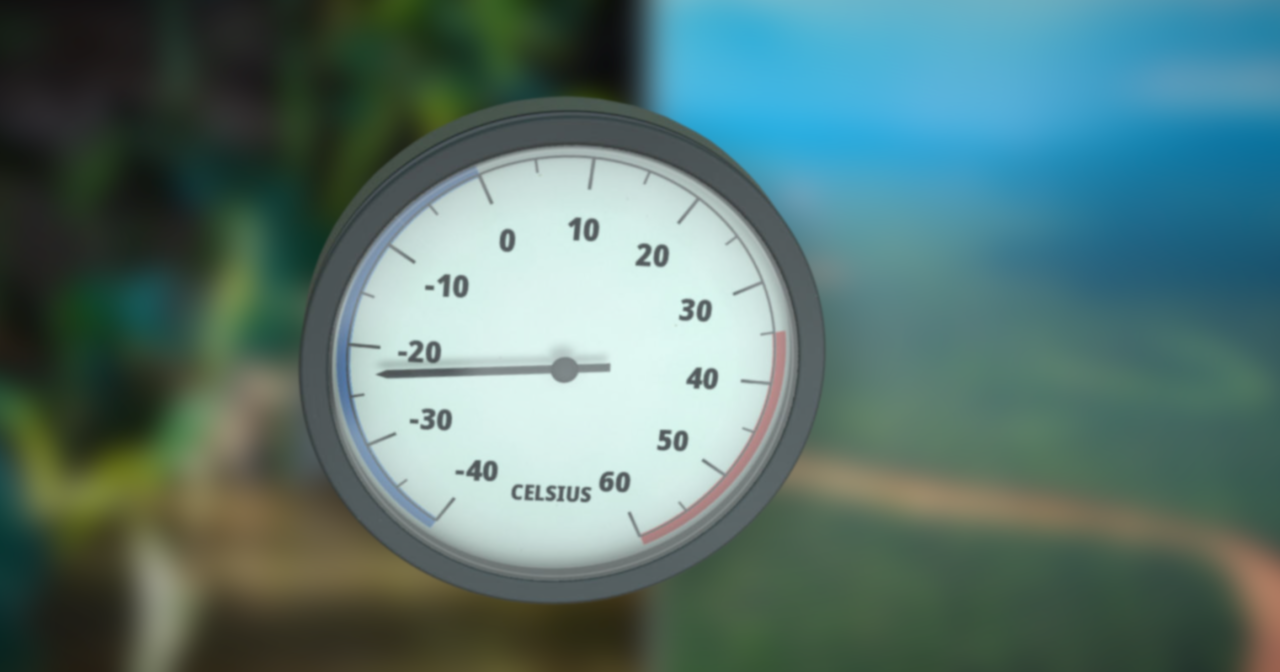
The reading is -22.5,°C
